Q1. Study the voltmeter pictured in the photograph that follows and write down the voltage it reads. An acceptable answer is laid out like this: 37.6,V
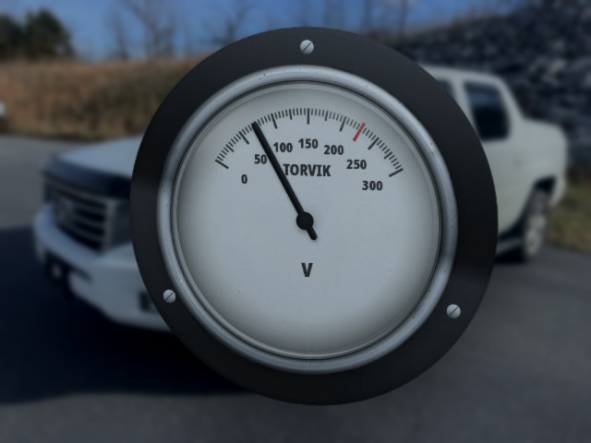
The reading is 75,V
